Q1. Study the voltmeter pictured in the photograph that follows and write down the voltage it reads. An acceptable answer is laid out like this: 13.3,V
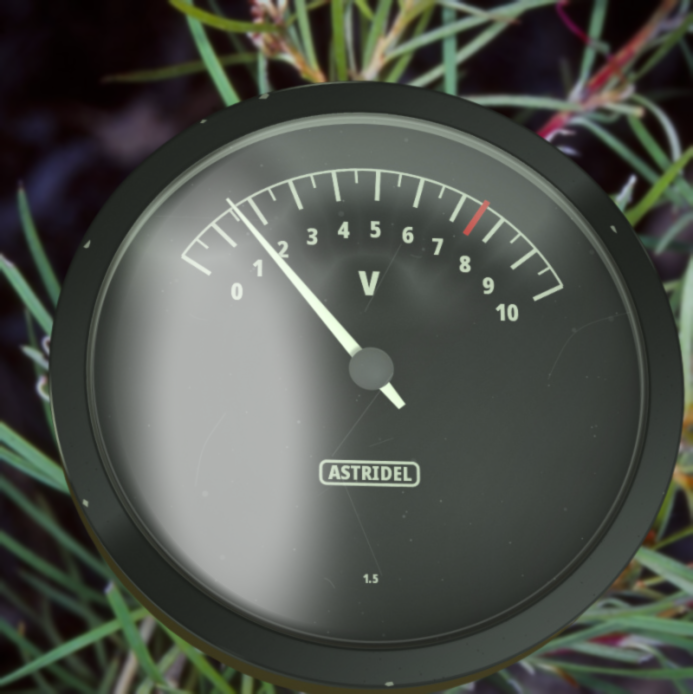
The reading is 1.5,V
